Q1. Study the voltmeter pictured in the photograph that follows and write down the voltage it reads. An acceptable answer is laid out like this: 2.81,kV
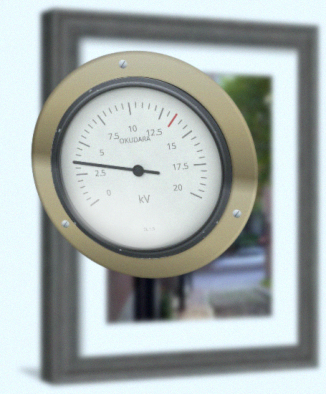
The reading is 3.5,kV
